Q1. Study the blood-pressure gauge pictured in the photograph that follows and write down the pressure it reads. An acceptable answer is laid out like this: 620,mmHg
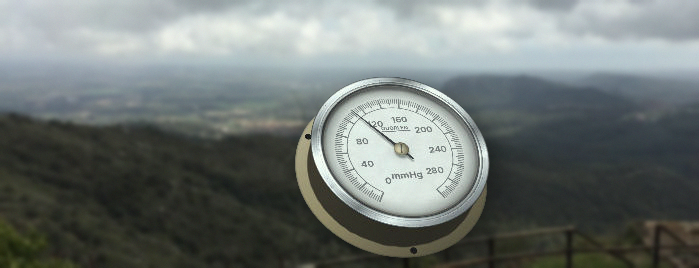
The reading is 110,mmHg
